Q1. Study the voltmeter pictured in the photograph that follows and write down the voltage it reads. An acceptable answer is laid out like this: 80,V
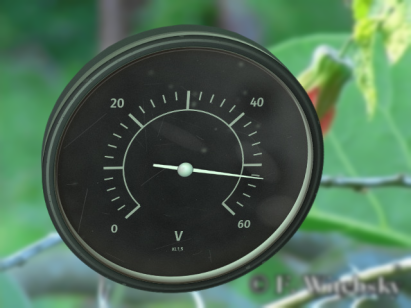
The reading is 52,V
